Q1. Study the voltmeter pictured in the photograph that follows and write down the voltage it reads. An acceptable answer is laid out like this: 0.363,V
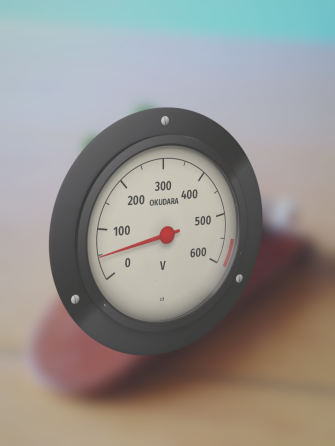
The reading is 50,V
